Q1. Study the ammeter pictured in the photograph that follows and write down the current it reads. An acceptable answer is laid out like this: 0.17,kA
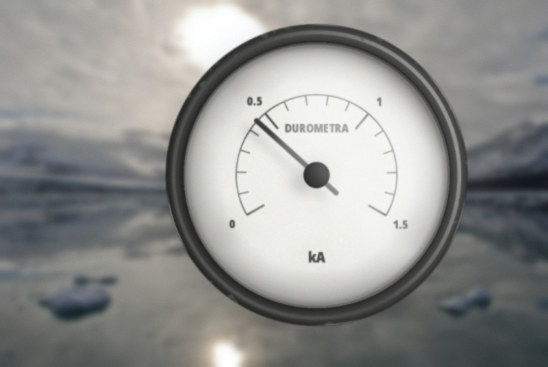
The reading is 0.45,kA
